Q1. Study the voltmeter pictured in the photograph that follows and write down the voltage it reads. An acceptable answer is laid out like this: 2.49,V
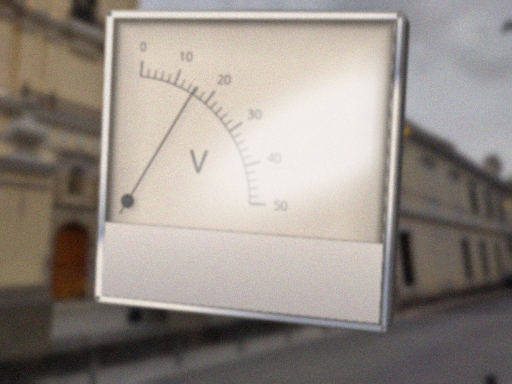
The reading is 16,V
